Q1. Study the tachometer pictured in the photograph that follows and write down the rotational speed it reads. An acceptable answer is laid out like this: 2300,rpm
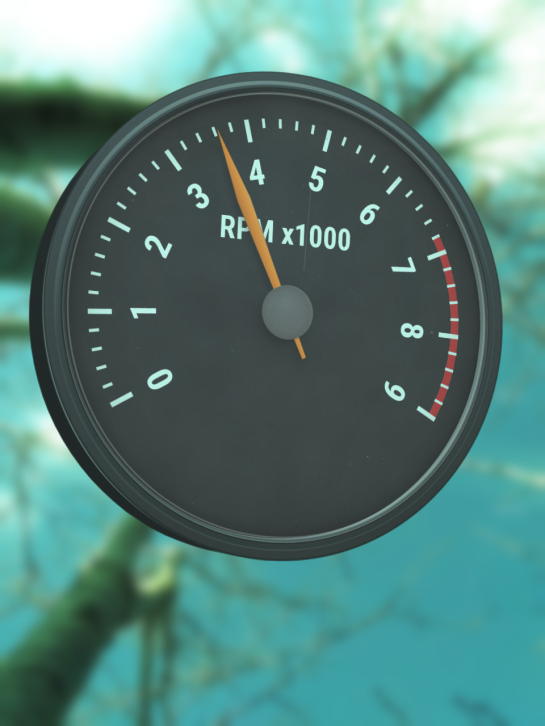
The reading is 3600,rpm
